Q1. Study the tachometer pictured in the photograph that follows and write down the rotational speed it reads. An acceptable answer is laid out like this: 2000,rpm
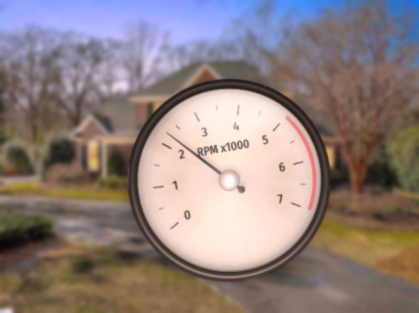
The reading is 2250,rpm
